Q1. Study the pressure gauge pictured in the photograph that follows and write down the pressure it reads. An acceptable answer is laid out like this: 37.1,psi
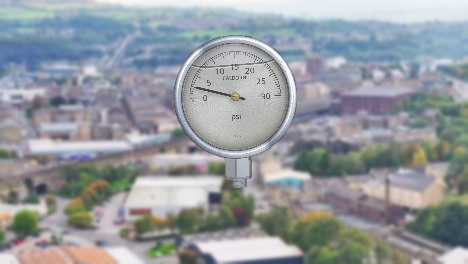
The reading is 2.5,psi
